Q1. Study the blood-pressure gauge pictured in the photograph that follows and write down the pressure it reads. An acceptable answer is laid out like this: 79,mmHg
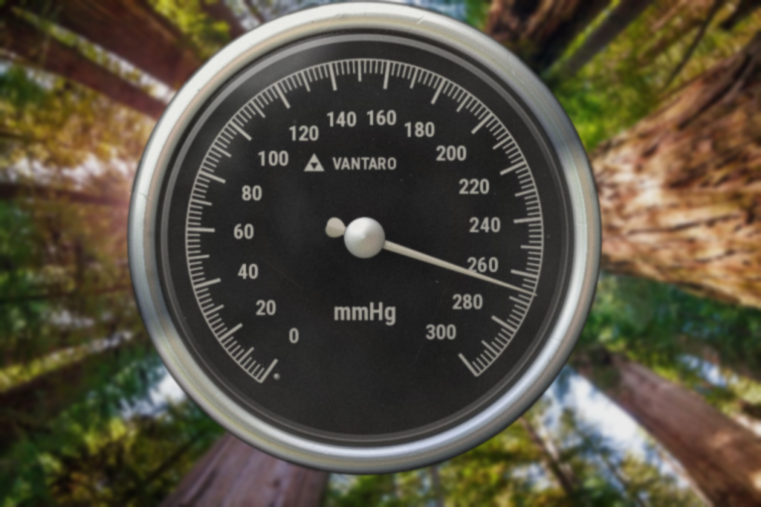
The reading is 266,mmHg
